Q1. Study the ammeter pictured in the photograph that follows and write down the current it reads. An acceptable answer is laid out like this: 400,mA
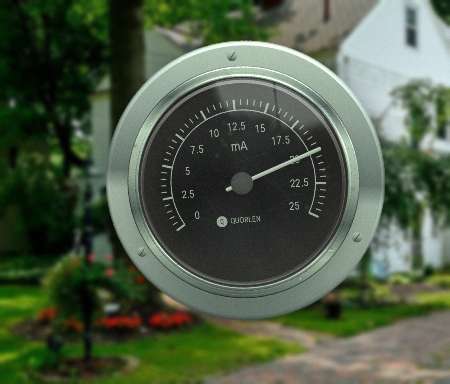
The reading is 20,mA
